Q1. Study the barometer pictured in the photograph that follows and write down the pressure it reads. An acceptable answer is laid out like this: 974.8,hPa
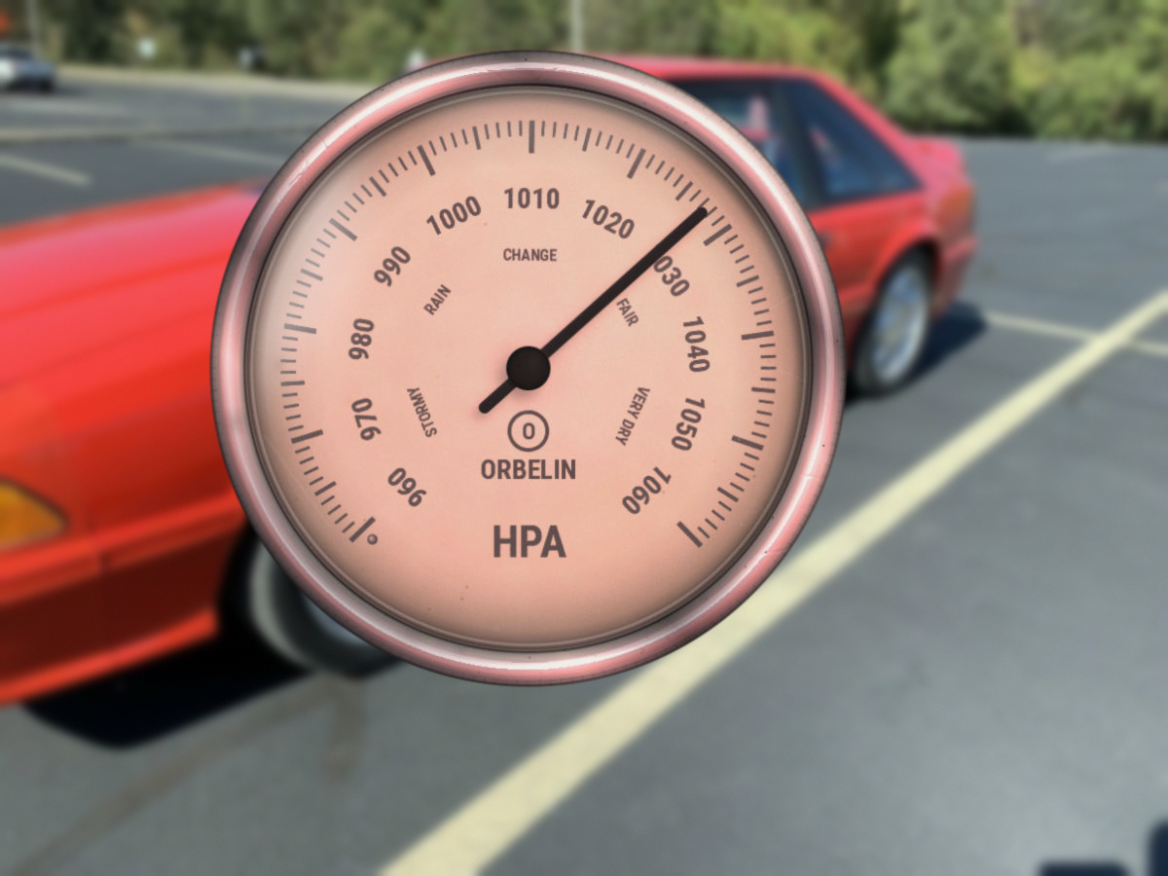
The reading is 1027.5,hPa
